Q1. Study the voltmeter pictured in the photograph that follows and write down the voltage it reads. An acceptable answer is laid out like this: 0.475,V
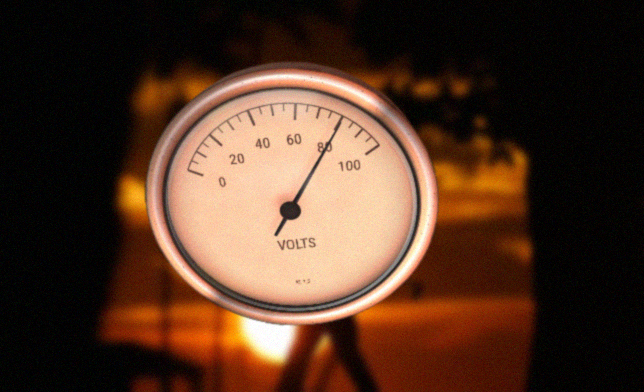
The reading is 80,V
